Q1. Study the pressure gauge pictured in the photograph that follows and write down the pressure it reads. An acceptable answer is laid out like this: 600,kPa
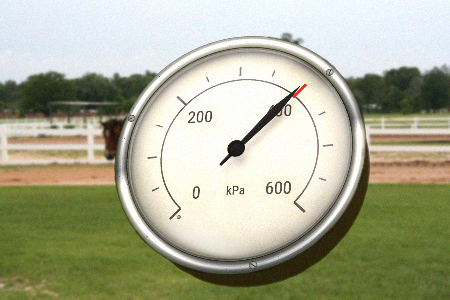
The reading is 400,kPa
